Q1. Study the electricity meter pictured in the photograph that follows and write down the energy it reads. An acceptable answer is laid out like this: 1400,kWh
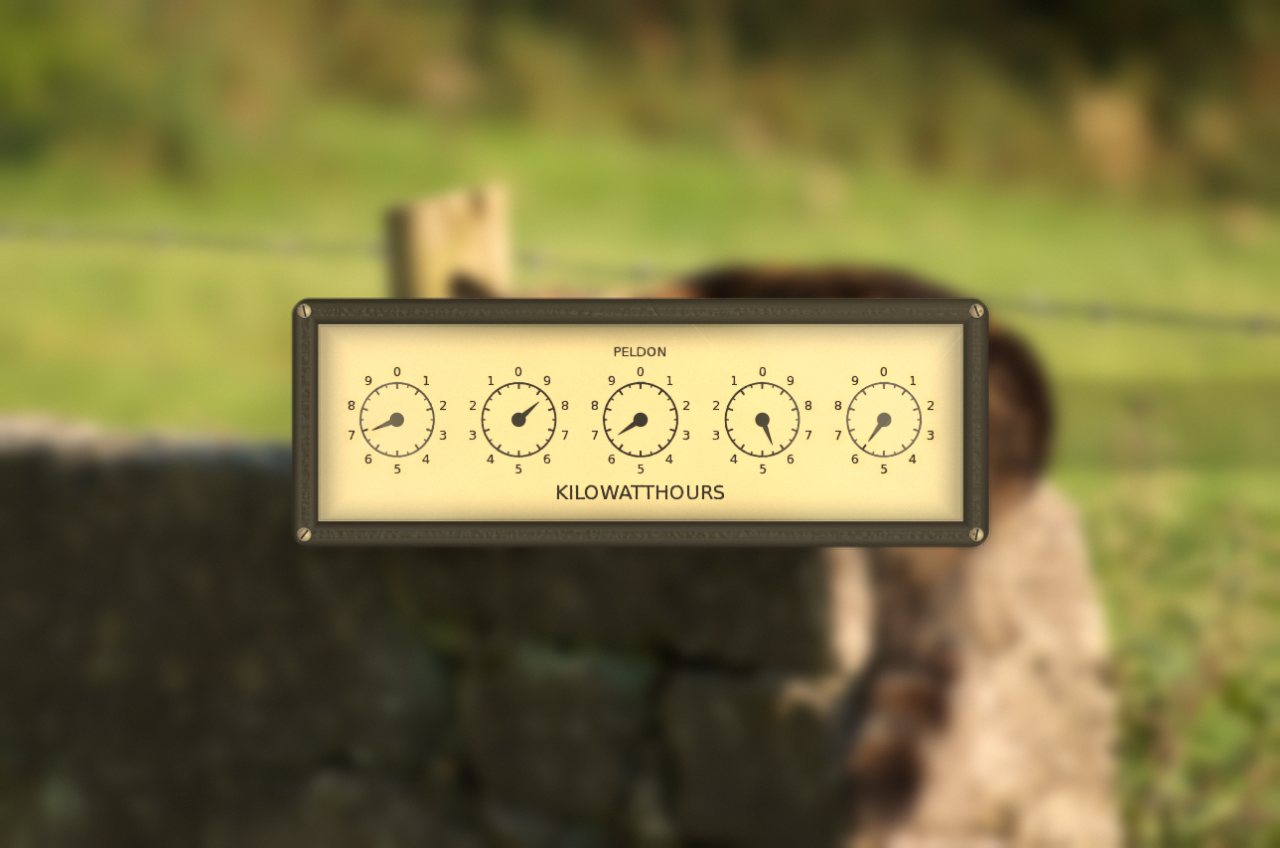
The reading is 68656,kWh
